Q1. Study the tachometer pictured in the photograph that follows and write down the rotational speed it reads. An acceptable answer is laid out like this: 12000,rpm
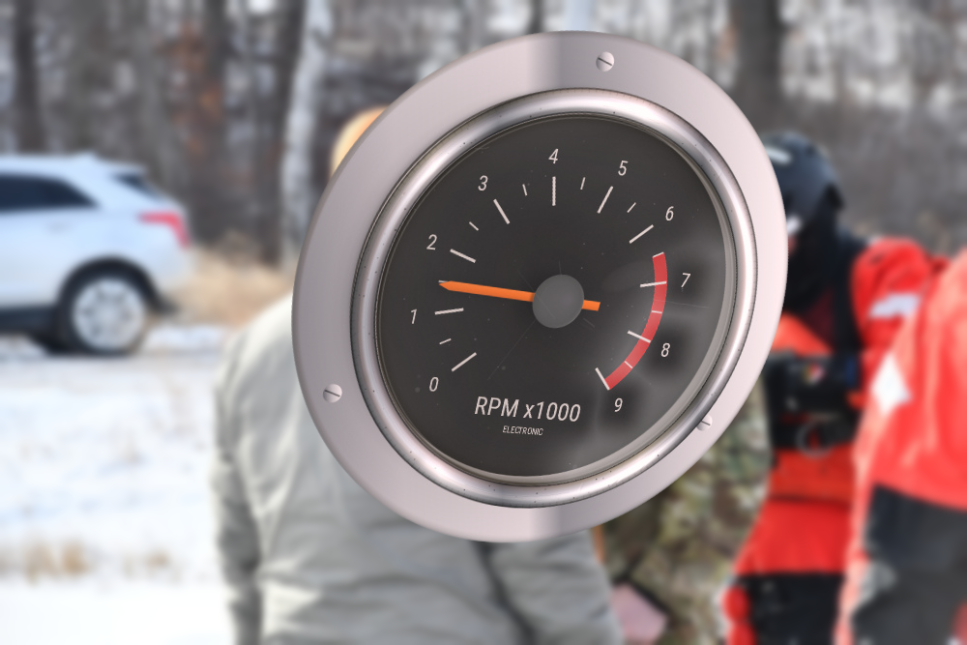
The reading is 1500,rpm
